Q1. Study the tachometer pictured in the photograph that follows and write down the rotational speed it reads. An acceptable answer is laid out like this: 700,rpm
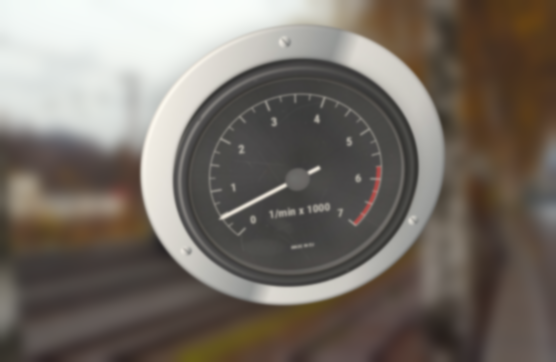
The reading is 500,rpm
